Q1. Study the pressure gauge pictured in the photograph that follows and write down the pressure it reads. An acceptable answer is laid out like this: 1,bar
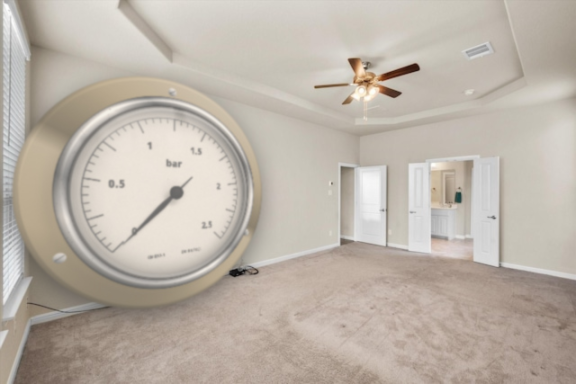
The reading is 0,bar
